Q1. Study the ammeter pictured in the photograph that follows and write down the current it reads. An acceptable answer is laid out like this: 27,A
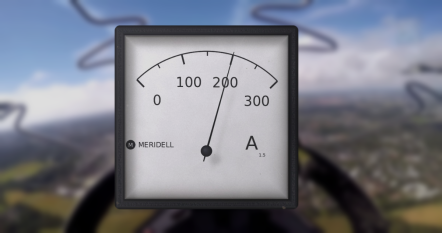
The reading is 200,A
